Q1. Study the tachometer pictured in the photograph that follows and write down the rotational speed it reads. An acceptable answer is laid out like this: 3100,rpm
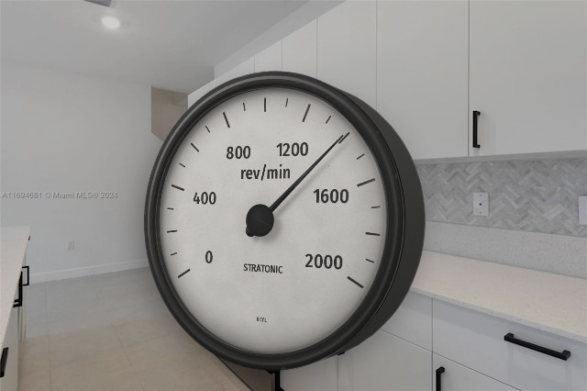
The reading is 1400,rpm
